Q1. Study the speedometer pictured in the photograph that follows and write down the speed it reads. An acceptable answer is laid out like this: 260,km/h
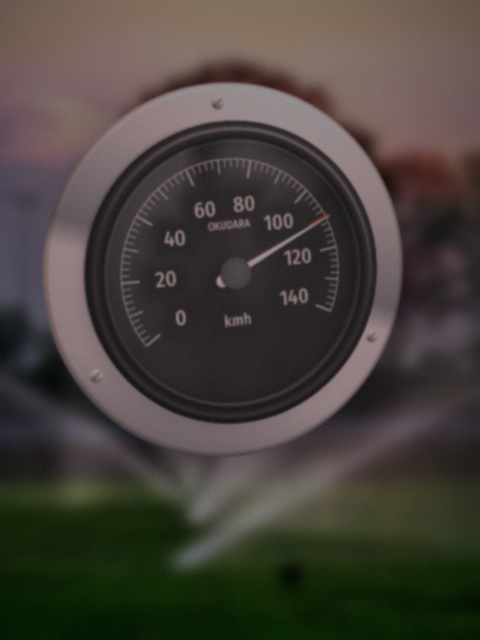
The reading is 110,km/h
